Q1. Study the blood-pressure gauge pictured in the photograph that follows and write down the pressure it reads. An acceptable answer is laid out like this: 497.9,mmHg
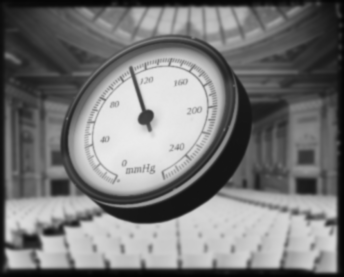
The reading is 110,mmHg
